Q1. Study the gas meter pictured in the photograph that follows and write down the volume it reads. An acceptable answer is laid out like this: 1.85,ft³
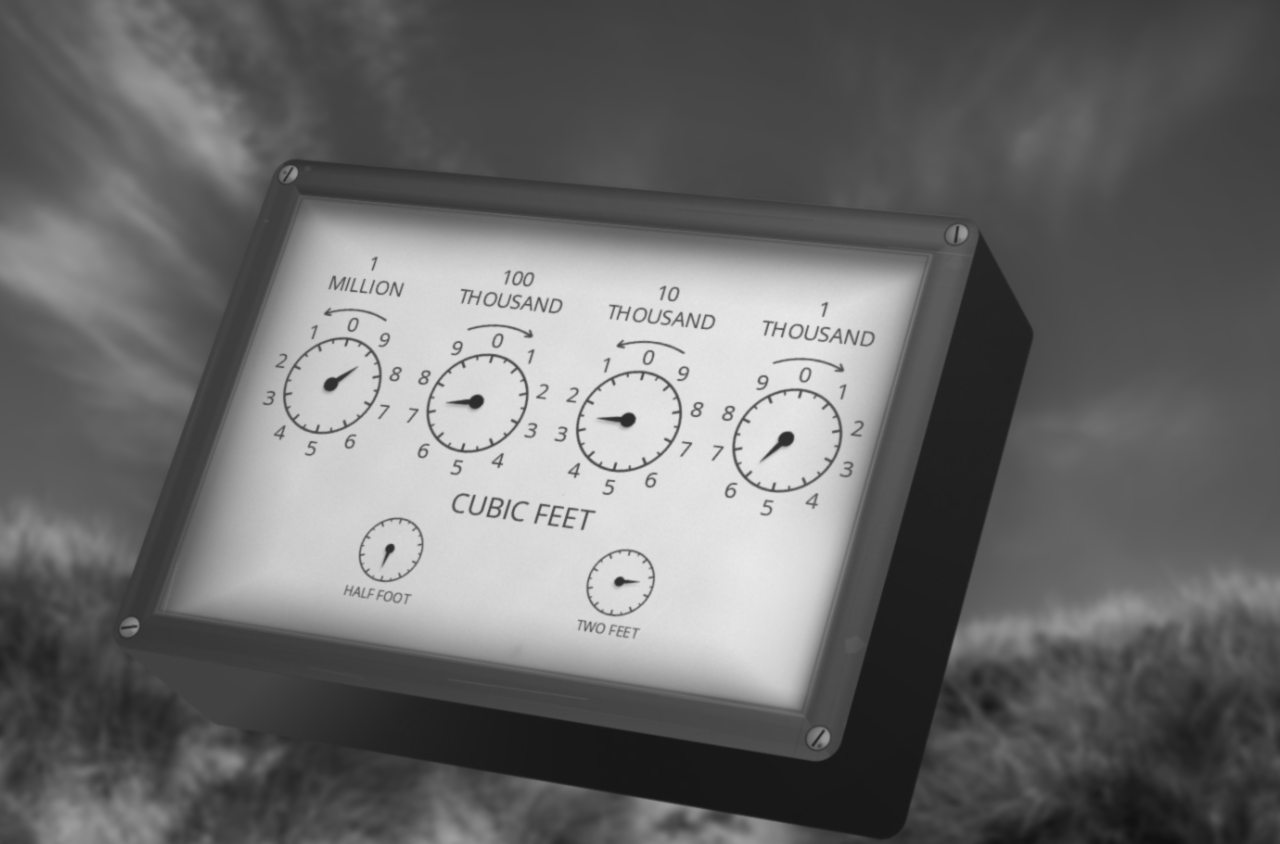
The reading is 872600,ft³
